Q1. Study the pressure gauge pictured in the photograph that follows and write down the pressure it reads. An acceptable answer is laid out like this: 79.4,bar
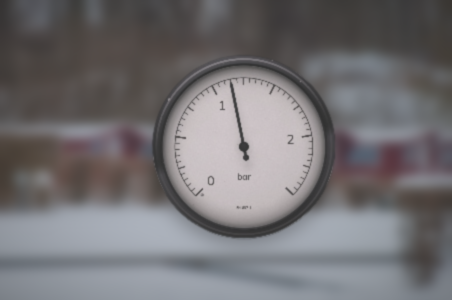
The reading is 1.15,bar
